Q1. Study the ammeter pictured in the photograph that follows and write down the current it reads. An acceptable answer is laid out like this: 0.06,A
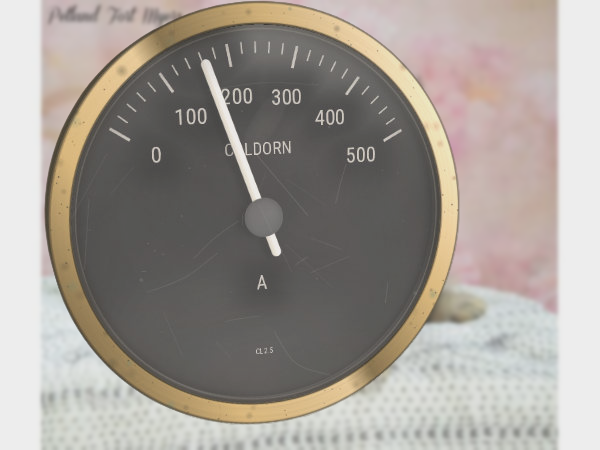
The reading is 160,A
